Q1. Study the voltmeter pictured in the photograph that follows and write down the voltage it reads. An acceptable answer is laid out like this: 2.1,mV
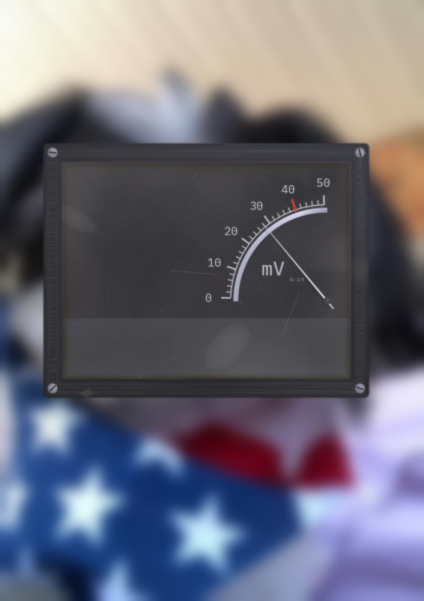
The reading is 28,mV
